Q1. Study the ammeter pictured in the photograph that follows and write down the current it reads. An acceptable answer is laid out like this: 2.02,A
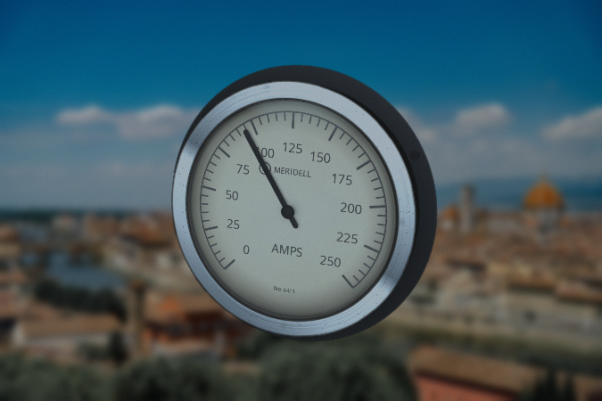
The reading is 95,A
